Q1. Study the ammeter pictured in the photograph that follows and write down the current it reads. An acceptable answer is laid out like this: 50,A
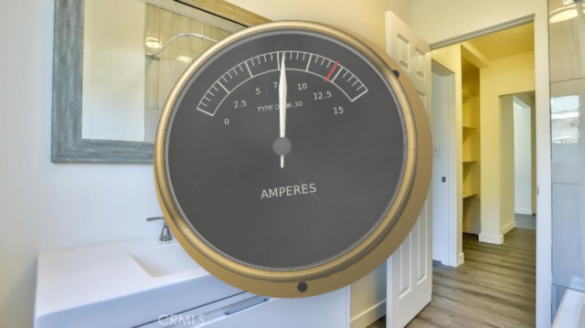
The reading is 8,A
